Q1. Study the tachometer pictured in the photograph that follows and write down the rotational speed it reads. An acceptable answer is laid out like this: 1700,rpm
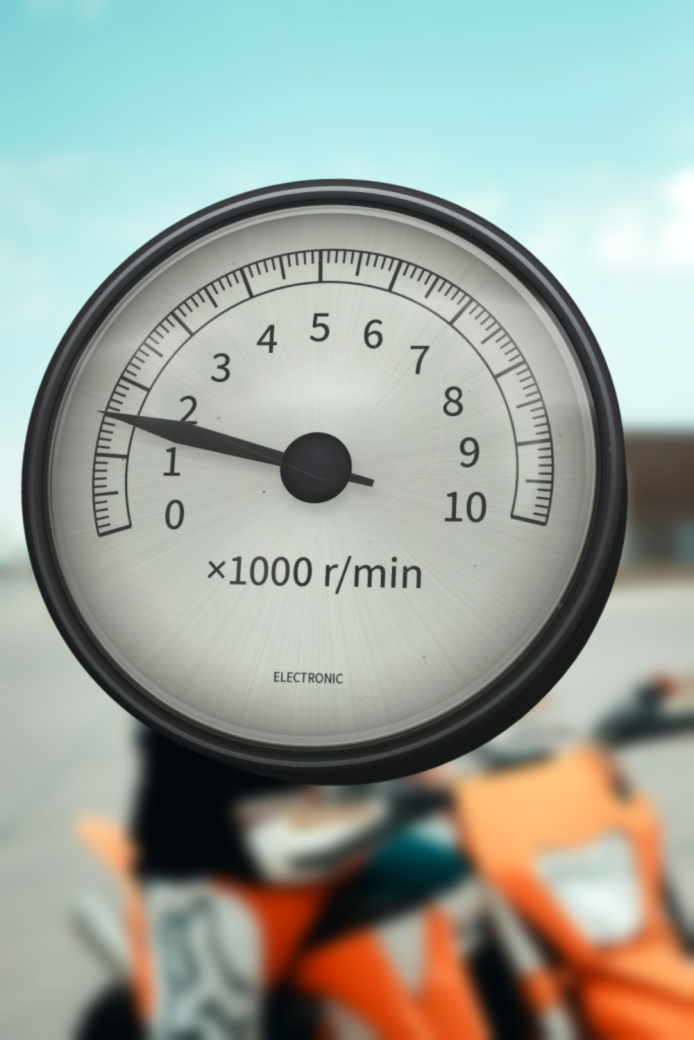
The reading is 1500,rpm
